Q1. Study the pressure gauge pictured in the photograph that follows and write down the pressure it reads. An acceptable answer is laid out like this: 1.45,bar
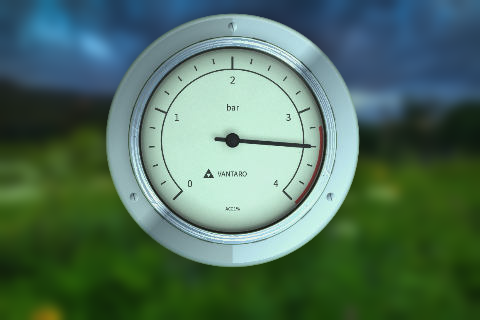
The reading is 3.4,bar
